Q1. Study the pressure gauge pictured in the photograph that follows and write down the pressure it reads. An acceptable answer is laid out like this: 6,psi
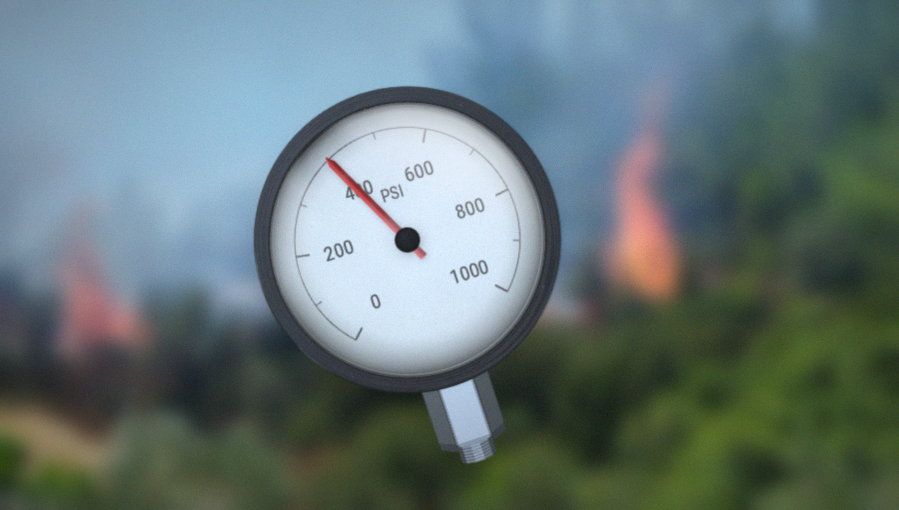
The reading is 400,psi
